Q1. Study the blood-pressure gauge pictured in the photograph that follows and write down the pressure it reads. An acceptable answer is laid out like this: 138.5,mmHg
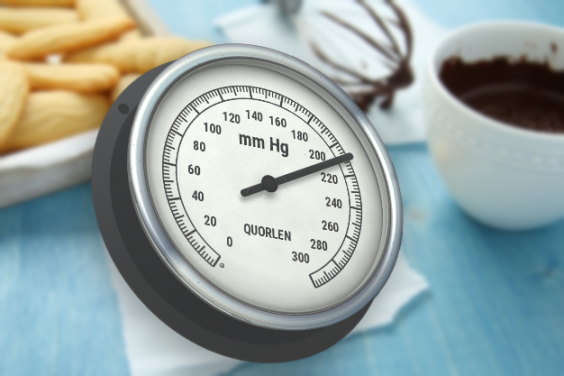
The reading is 210,mmHg
